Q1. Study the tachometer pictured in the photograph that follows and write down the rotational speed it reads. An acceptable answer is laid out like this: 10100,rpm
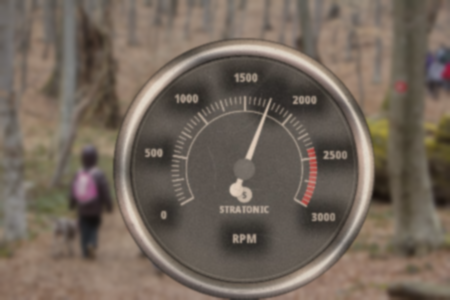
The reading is 1750,rpm
